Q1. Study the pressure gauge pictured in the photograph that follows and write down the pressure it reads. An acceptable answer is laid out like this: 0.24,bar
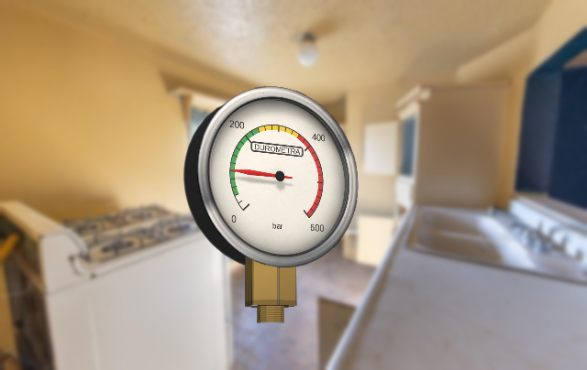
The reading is 100,bar
